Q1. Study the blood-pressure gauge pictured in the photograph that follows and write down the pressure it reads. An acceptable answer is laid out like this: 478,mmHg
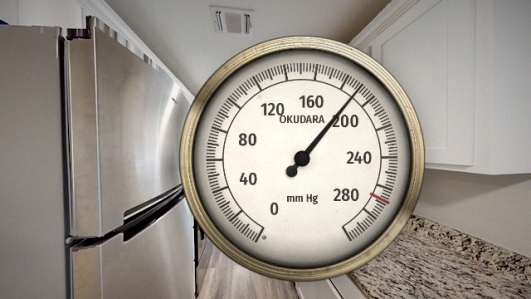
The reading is 190,mmHg
